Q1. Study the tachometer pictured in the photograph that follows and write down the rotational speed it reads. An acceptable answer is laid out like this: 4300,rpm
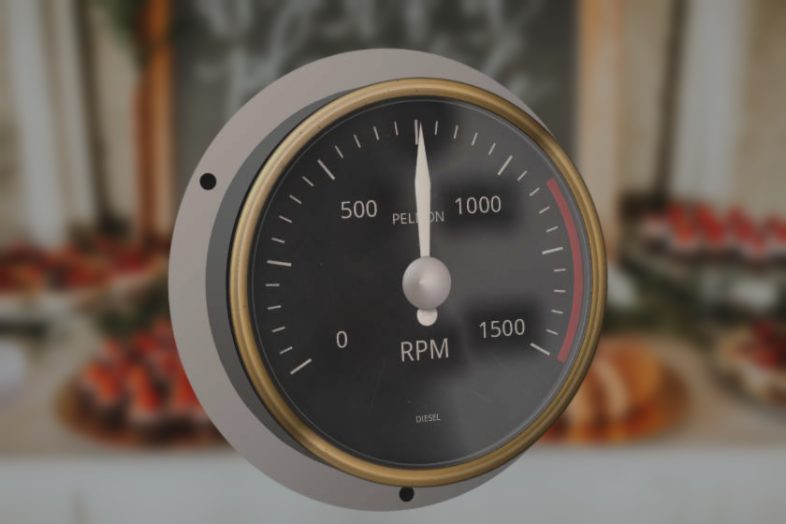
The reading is 750,rpm
